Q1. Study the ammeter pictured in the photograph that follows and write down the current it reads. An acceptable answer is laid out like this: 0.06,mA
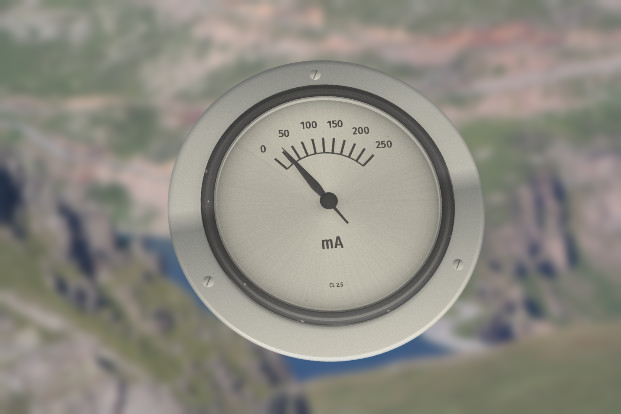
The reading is 25,mA
